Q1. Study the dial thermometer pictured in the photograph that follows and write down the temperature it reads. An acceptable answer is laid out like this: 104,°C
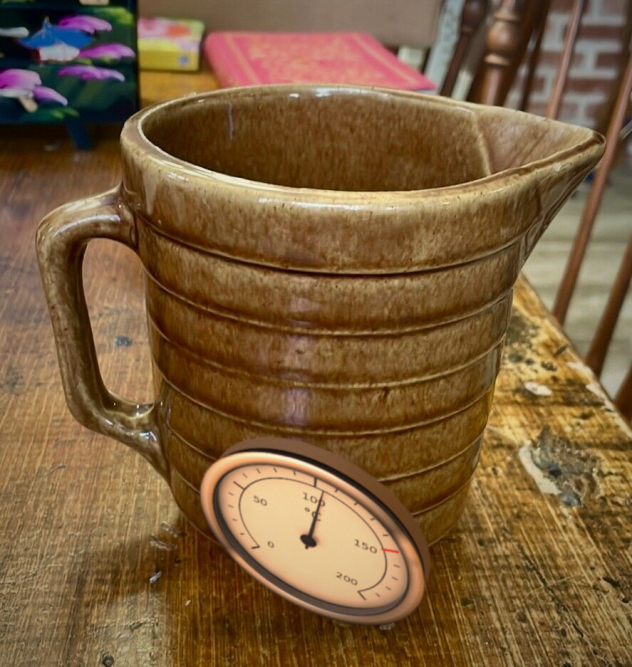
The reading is 105,°C
